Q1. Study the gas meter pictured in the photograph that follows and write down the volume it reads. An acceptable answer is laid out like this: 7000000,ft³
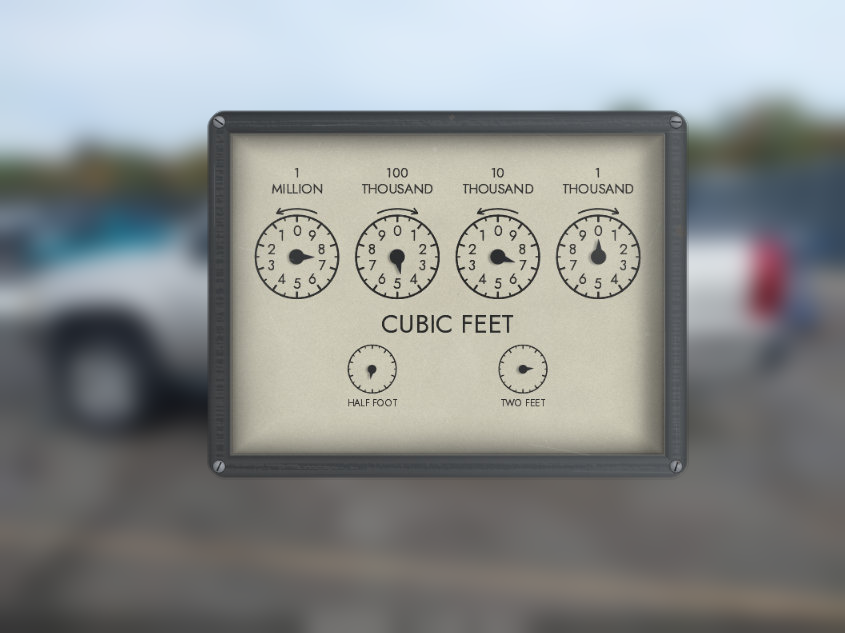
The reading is 747000,ft³
